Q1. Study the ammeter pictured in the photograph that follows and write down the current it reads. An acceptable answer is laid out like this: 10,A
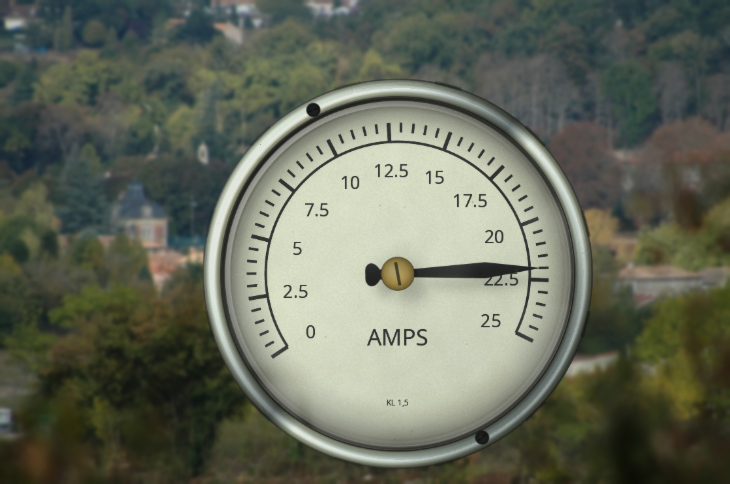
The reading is 22,A
